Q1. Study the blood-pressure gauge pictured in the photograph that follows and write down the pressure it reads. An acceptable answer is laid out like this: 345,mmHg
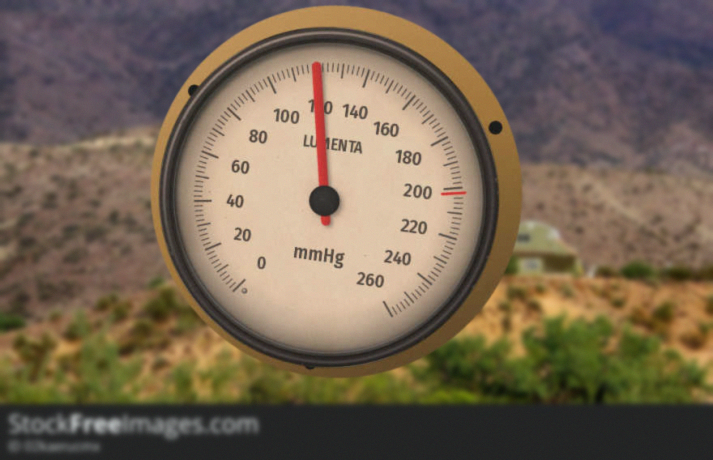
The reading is 120,mmHg
